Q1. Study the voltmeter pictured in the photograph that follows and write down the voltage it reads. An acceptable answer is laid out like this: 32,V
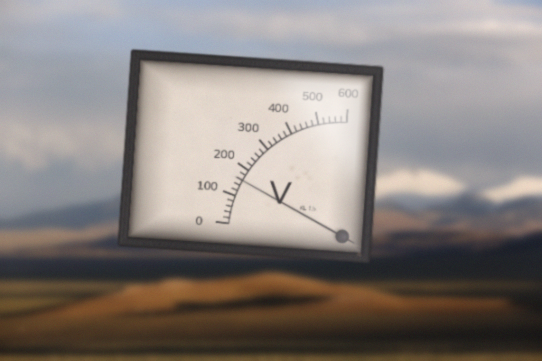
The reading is 160,V
